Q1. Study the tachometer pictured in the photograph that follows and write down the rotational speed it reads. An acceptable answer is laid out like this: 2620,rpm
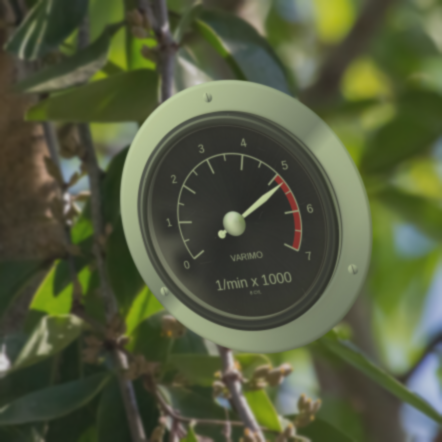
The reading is 5250,rpm
